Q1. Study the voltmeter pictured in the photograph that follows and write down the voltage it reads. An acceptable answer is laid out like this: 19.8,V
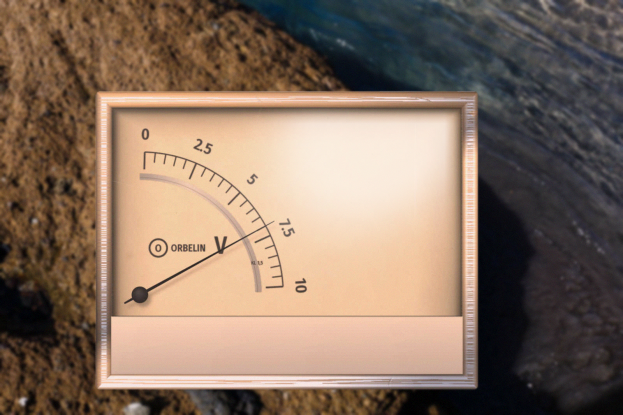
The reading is 7,V
